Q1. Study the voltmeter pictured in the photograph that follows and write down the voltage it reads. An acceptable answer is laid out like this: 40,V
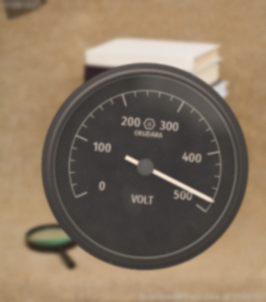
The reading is 480,V
